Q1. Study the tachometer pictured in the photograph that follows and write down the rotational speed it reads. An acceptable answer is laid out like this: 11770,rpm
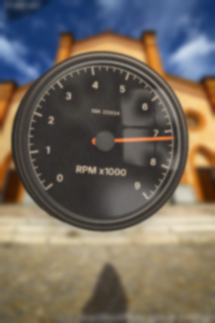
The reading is 7200,rpm
